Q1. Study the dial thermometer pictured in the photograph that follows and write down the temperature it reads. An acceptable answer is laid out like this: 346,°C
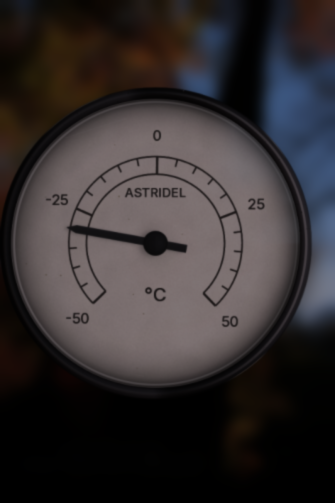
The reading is -30,°C
